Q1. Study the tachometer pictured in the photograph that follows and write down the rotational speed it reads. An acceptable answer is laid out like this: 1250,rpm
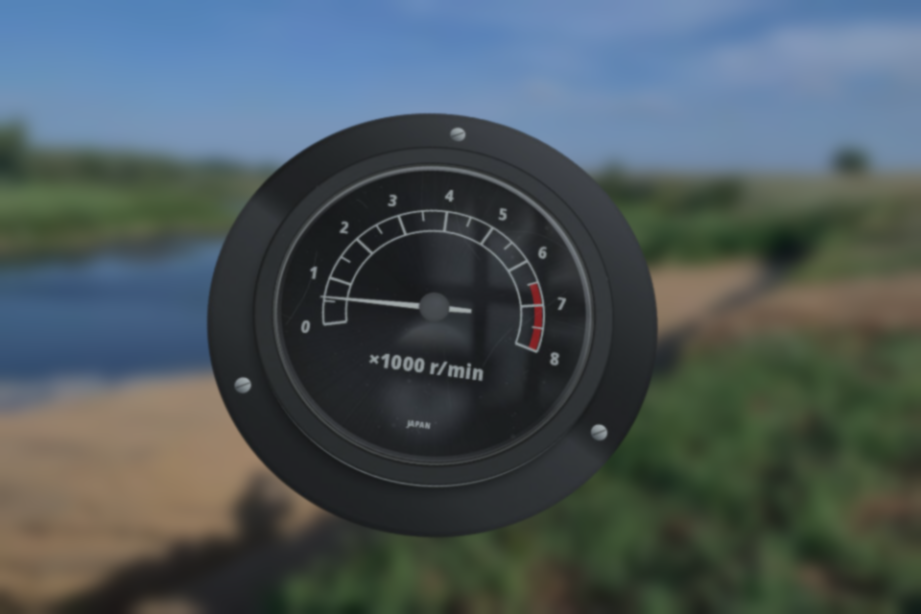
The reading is 500,rpm
